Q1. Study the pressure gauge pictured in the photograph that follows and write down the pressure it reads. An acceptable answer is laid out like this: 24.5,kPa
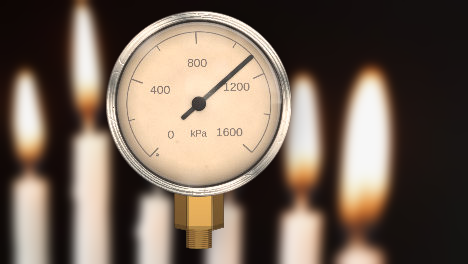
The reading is 1100,kPa
